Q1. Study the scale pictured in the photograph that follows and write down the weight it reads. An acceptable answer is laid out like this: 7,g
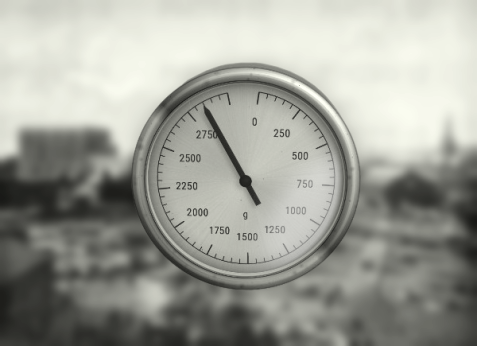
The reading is 2850,g
